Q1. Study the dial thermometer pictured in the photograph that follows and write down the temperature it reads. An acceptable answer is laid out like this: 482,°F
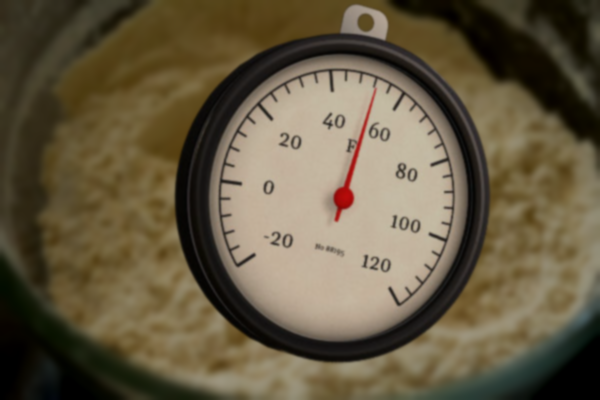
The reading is 52,°F
